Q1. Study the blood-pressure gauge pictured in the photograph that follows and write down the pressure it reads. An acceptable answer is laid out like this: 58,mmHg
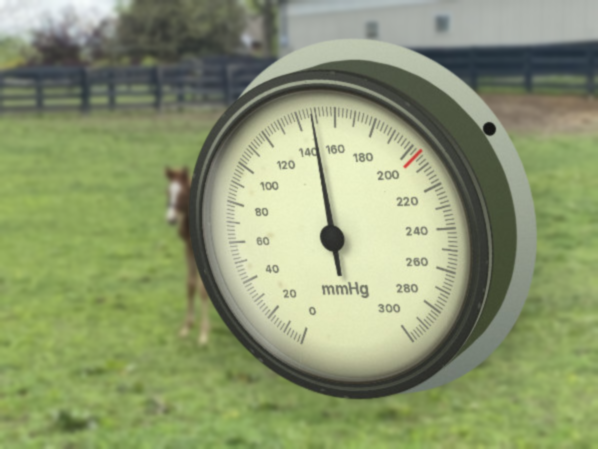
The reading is 150,mmHg
